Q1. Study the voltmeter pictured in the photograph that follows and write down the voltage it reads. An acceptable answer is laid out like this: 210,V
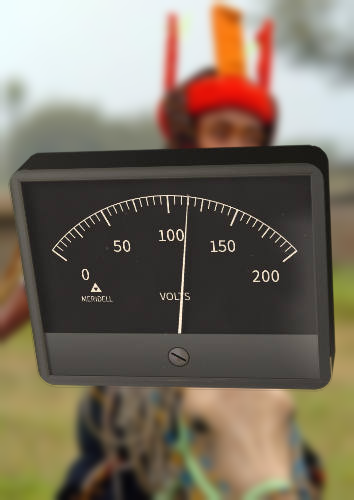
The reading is 115,V
